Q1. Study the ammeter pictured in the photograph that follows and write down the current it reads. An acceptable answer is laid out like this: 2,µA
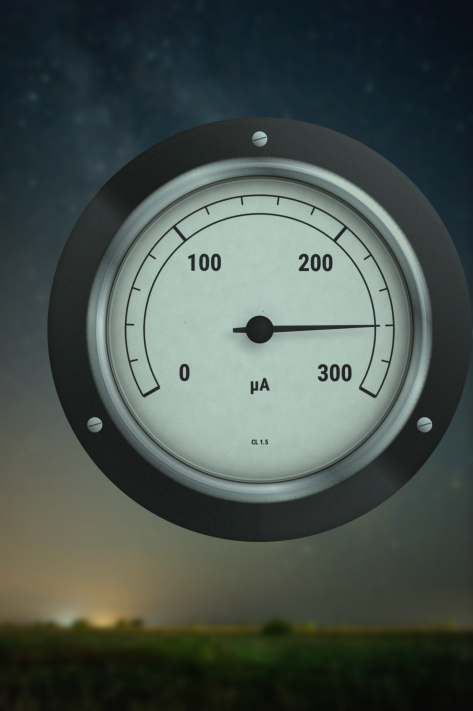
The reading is 260,µA
